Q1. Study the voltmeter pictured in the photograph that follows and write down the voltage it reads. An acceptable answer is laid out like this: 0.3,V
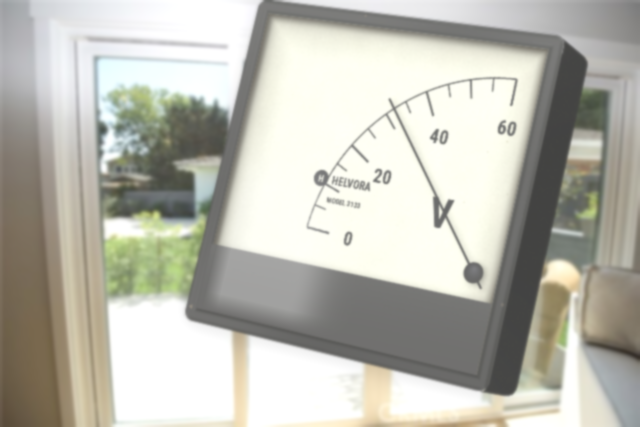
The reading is 32.5,V
